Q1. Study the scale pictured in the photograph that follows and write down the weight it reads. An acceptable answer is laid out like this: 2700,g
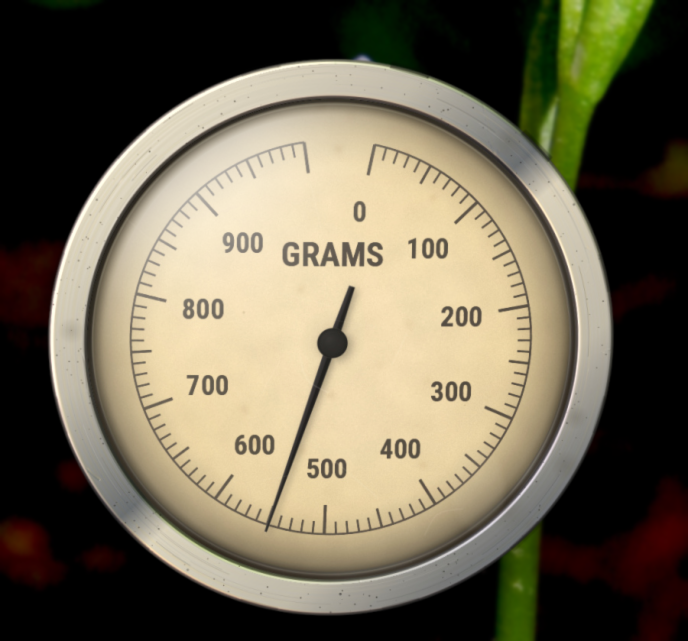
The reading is 550,g
